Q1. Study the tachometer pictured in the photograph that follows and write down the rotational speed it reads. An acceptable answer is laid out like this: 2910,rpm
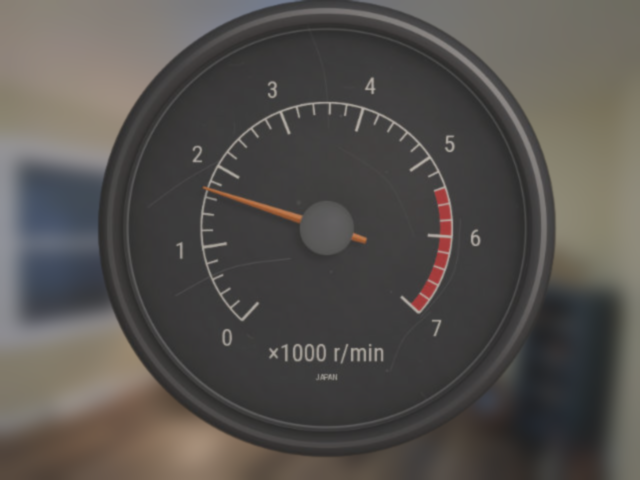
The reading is 1700,rpm
